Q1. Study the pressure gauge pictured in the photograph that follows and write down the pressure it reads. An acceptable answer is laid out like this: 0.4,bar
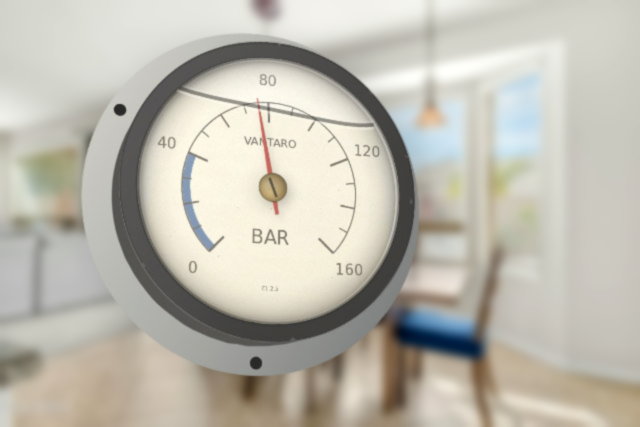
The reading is 75,bar
